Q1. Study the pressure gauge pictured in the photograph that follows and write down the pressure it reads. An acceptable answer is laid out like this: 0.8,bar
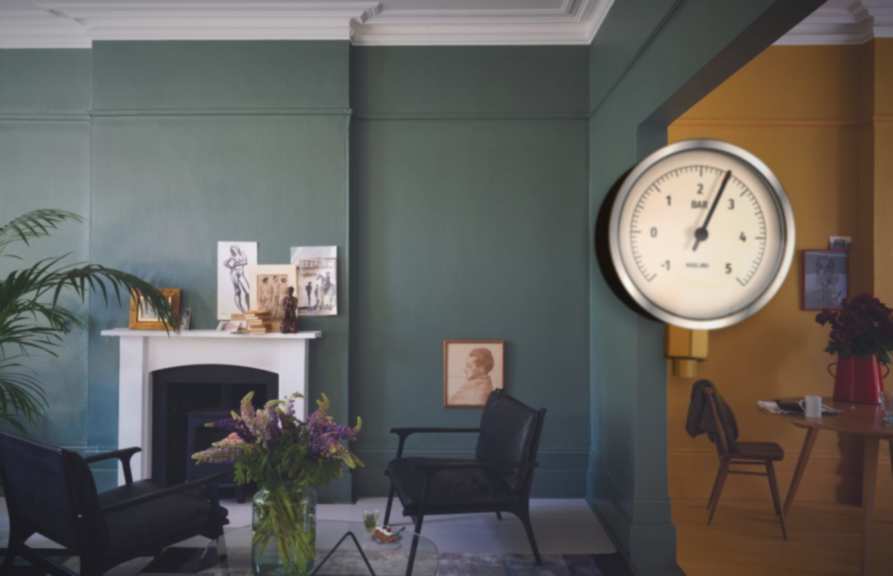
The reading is 2.5,bar
